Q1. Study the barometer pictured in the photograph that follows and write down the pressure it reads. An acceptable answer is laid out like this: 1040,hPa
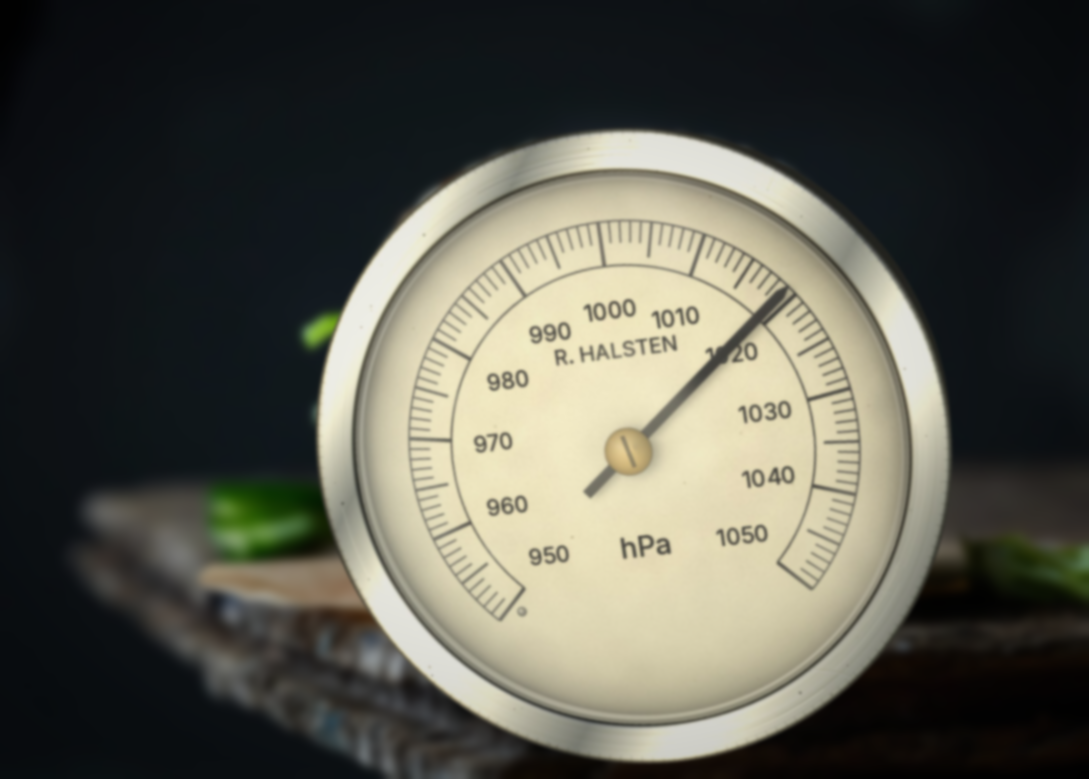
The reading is 1019,hPa
